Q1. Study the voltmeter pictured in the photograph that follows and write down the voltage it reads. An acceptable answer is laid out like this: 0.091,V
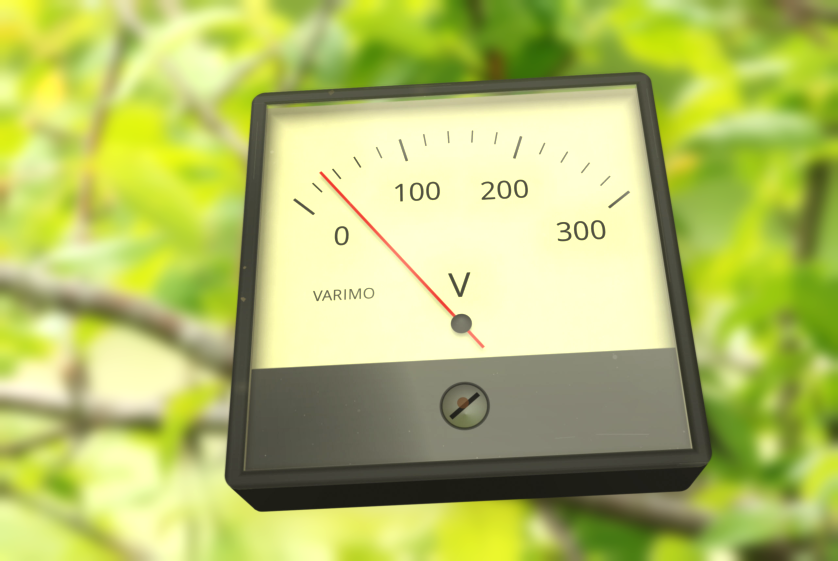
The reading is 30,V
